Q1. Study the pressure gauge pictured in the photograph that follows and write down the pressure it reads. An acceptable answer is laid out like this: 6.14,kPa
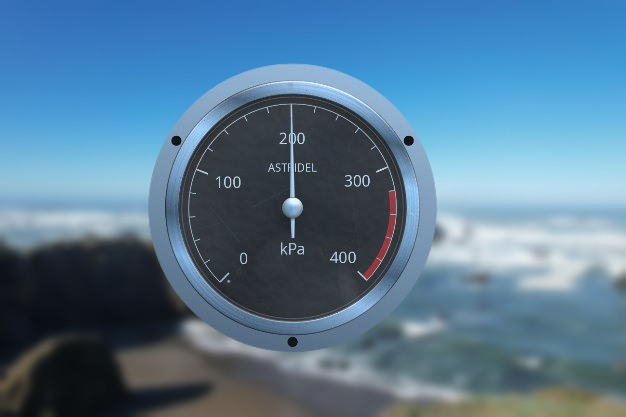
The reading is 200,kPa
